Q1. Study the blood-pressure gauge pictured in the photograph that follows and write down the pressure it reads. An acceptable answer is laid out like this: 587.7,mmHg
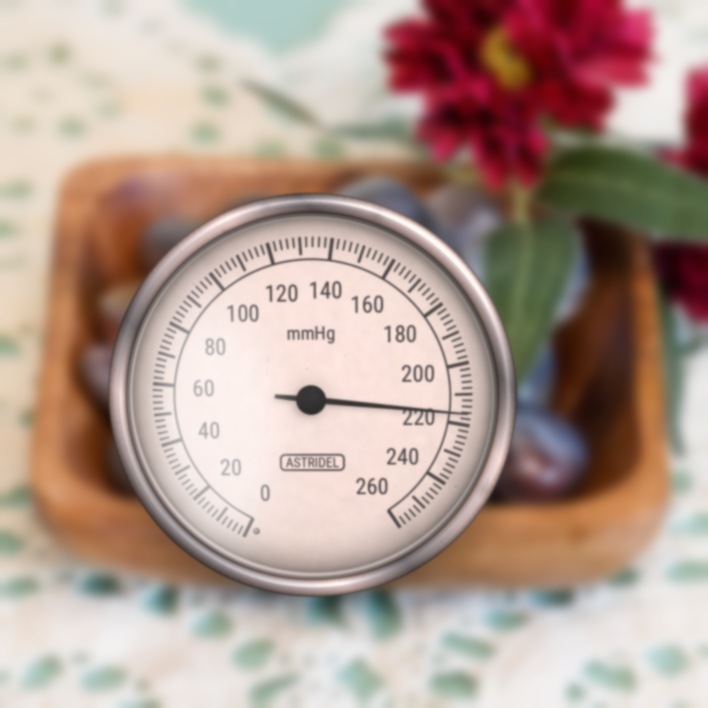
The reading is 216,mmHg
